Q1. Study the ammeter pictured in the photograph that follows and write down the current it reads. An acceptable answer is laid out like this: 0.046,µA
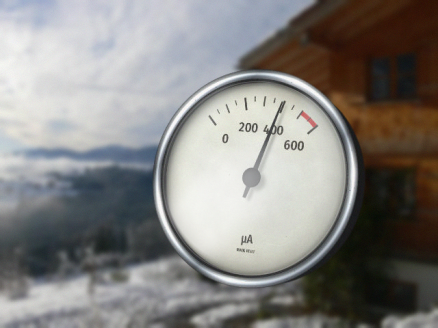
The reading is 400,µA
